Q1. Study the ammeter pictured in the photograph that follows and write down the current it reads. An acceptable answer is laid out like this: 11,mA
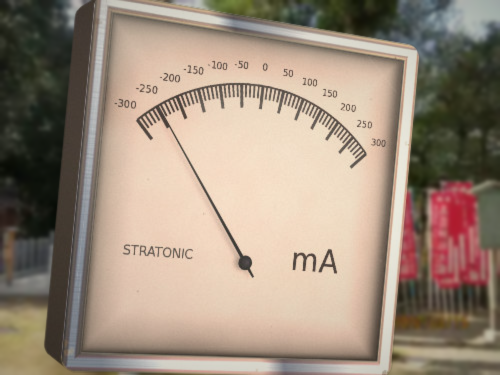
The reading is -250,mA
